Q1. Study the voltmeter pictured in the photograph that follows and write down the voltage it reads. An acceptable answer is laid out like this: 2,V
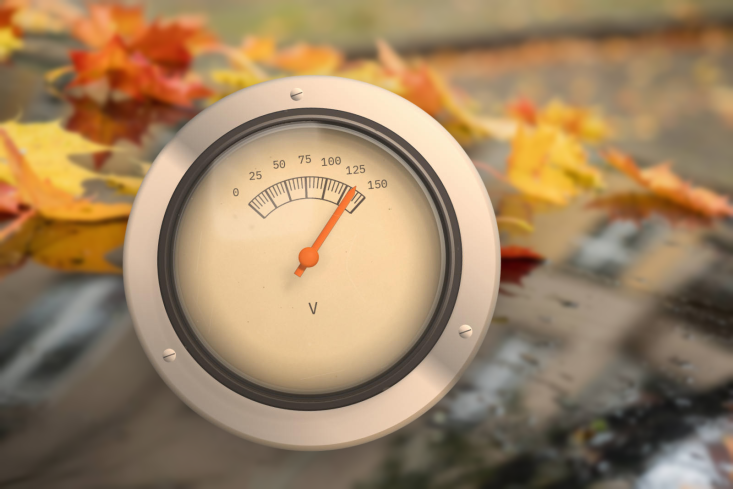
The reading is 135,V
